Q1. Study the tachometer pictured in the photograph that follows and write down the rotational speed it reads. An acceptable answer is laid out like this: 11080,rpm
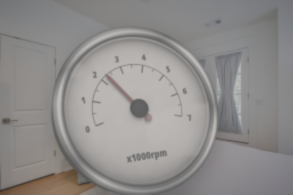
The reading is 2250,rpm
